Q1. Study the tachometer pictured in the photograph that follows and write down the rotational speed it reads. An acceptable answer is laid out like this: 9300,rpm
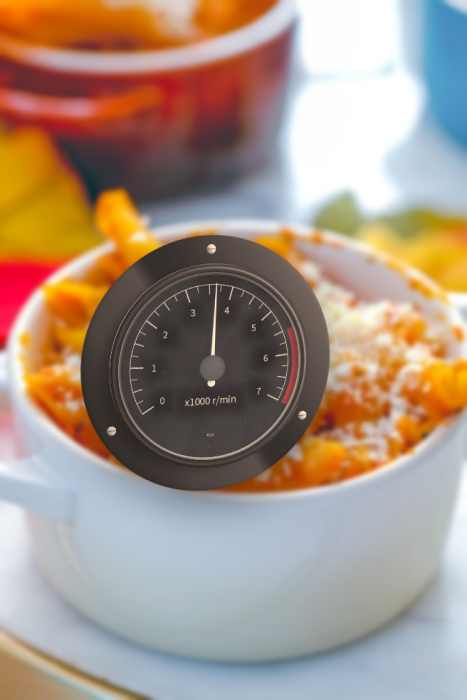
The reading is 3625,rpm
